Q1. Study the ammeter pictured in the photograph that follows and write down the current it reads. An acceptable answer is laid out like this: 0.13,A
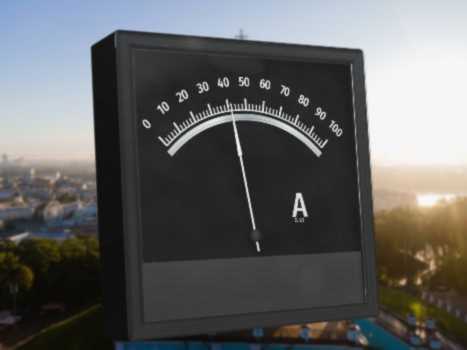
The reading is 40,A
